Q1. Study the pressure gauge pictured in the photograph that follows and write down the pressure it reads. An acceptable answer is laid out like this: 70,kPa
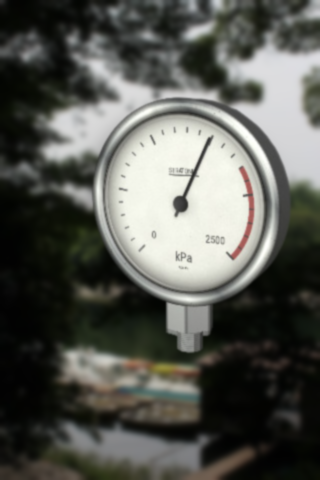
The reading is 1500,kPa
